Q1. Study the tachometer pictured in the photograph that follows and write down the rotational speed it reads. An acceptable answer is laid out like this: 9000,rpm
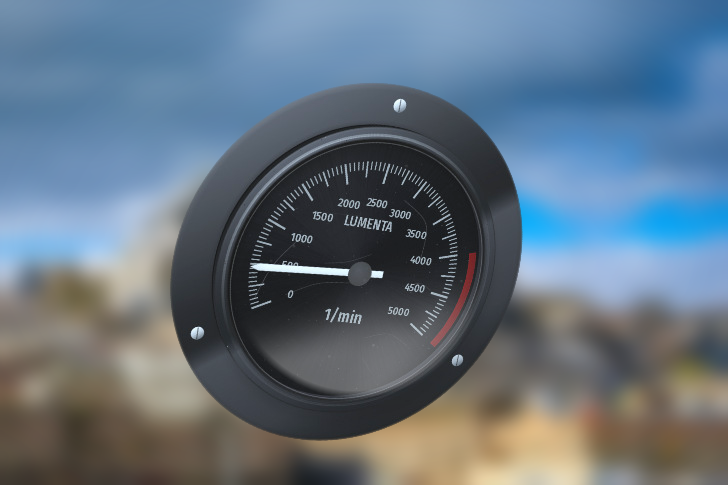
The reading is 500,rpm
